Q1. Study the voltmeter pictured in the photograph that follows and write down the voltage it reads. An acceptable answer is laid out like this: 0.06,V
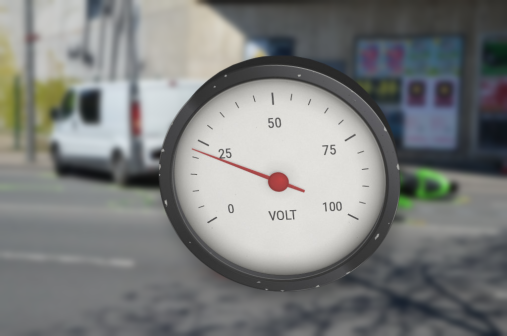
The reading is 22.5,V
